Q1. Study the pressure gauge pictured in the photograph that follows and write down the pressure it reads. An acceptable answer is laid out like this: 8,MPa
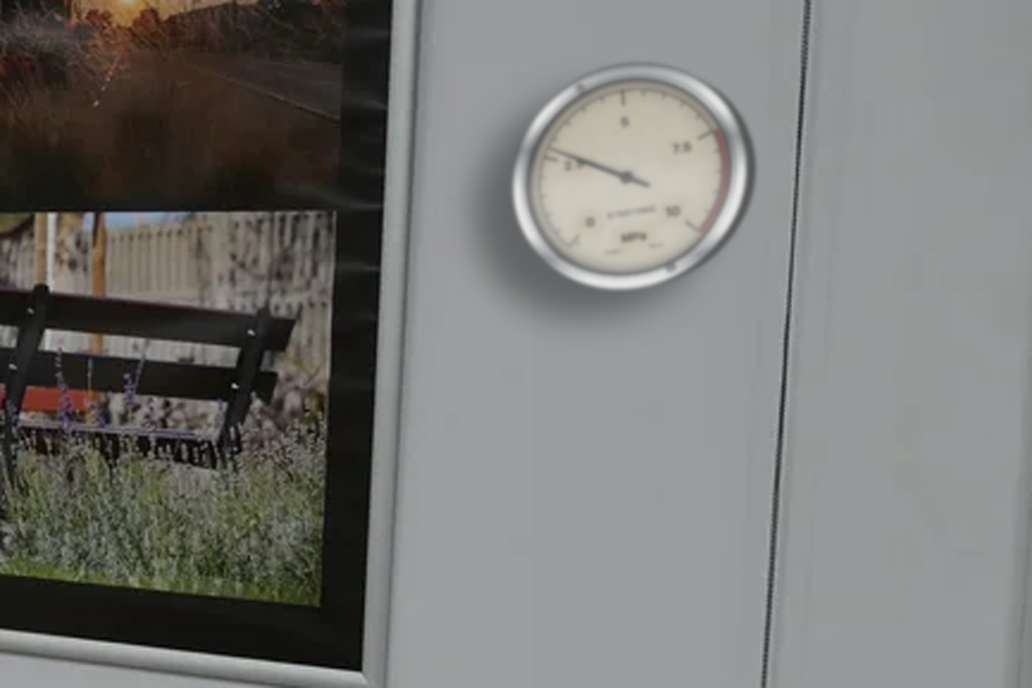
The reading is 2.75,MPa
